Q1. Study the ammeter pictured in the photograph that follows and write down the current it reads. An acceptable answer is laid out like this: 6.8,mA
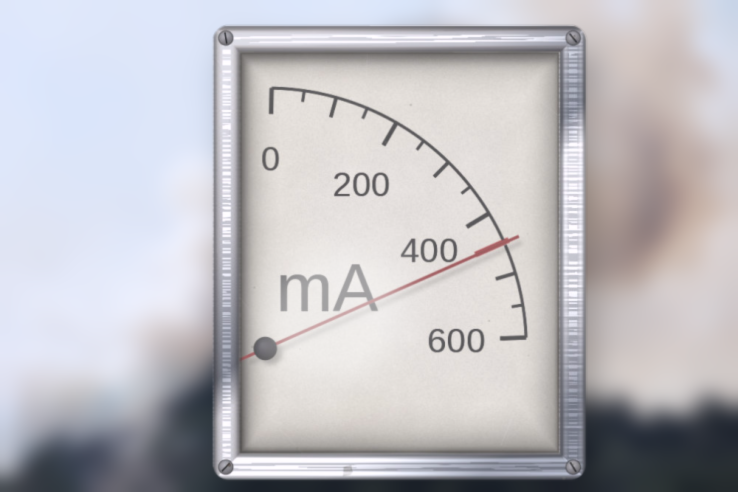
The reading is 450,mA
